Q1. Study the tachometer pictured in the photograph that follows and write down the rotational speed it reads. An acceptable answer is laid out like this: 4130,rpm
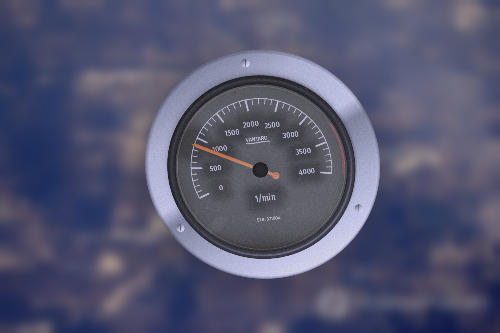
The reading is 900,rpm
